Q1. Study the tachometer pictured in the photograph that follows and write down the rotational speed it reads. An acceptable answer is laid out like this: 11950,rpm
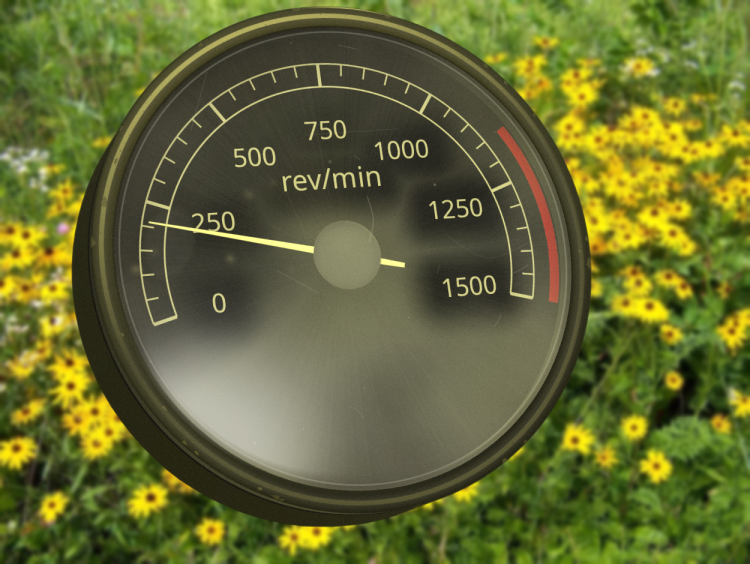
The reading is 200,rpm
